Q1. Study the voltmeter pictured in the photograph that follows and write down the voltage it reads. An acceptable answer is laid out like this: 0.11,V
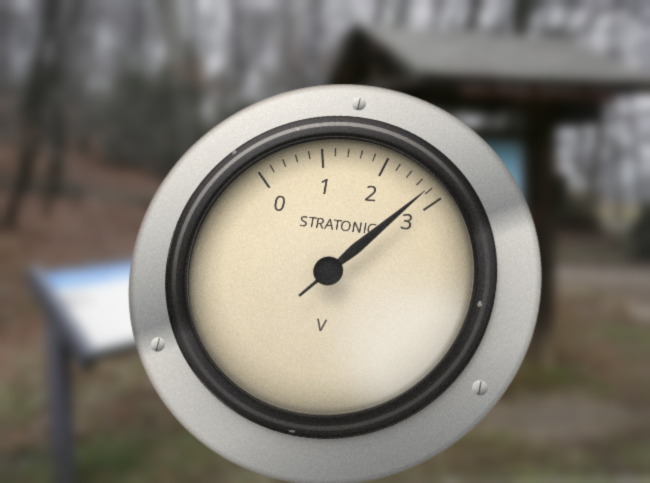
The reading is 2.8,V
